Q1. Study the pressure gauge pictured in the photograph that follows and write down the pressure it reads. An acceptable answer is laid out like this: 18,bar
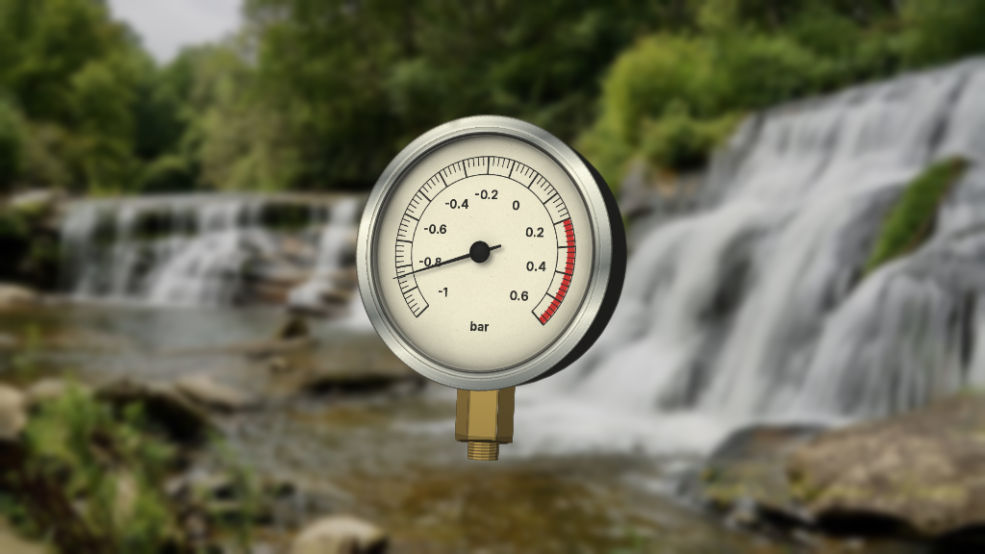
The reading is -0.84,bar
